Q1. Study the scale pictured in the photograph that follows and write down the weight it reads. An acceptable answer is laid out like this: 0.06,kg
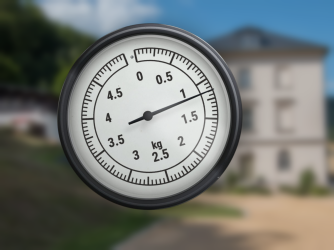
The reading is 1.15,kg
